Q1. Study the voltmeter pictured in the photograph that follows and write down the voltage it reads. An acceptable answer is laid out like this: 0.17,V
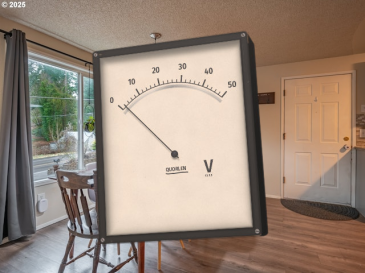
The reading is 2,V
